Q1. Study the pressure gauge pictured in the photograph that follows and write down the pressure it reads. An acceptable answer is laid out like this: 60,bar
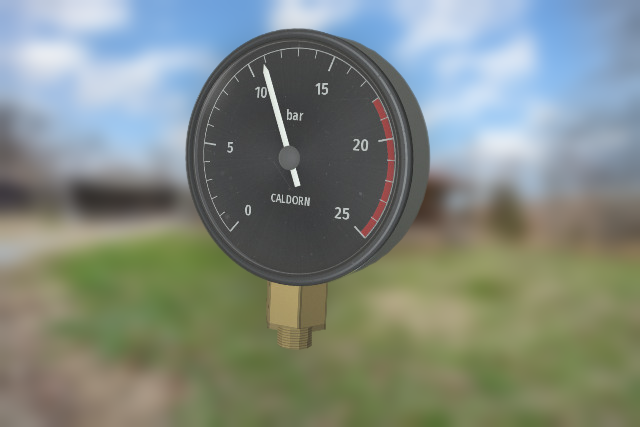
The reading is 11,bar
